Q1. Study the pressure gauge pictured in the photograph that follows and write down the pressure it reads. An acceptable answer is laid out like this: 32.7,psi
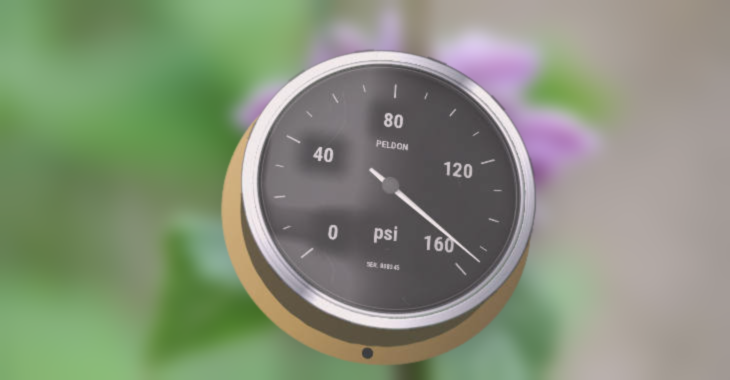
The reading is 155,psi
